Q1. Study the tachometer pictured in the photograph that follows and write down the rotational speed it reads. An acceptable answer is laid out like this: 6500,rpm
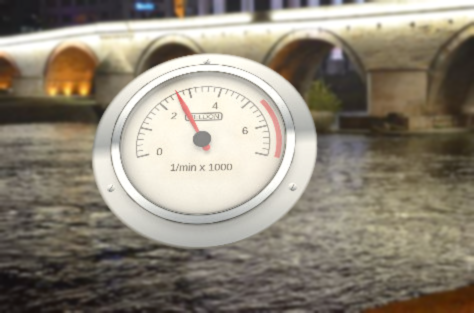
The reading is 2600,rpm
